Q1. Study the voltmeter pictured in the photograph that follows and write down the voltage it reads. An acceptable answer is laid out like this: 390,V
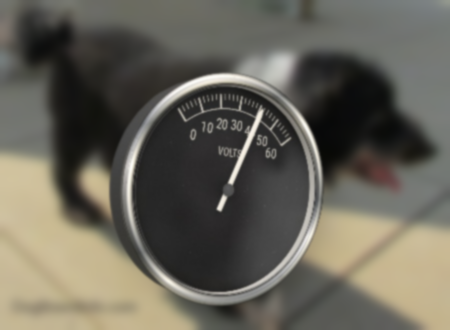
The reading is 40,V
